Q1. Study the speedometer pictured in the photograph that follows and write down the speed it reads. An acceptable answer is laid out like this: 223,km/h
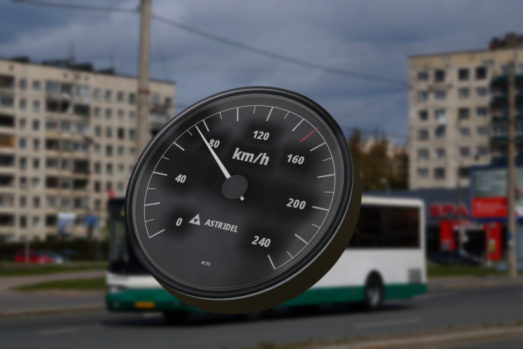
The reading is 75,km/h
